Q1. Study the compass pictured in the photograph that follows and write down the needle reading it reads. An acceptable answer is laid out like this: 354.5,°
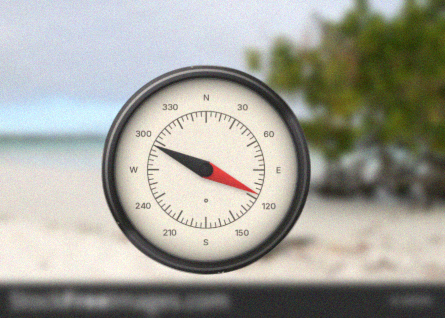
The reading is 115,°
